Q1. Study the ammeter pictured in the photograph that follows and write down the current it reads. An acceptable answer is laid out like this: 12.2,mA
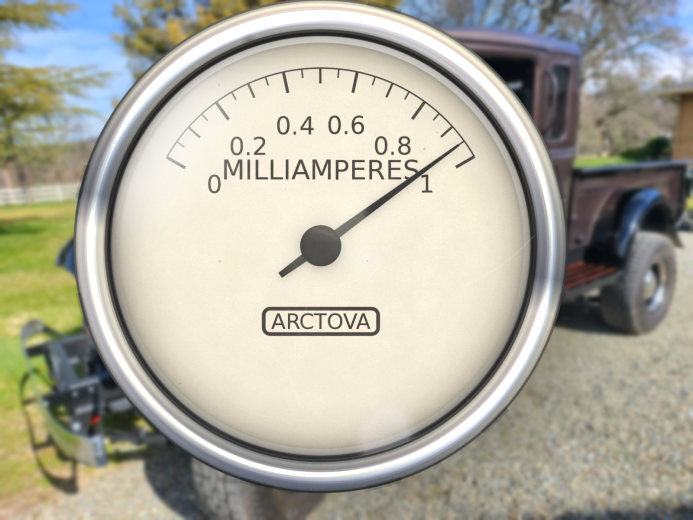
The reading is 0.95,mA
